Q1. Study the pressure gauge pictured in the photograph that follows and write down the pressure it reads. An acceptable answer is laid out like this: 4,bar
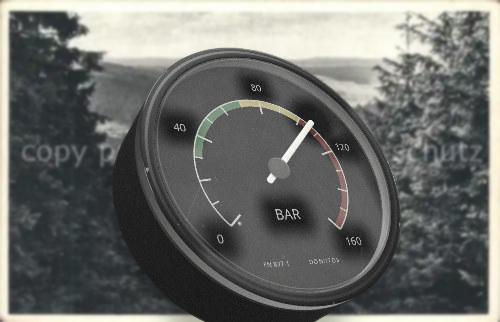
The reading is 105,bar
